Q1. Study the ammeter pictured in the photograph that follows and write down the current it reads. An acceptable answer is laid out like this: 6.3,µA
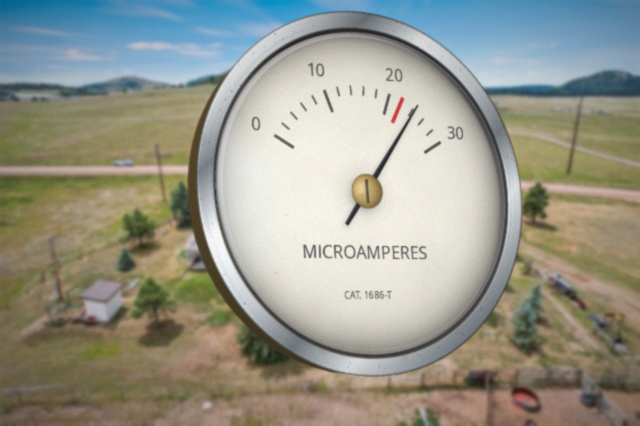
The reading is 24,µA
